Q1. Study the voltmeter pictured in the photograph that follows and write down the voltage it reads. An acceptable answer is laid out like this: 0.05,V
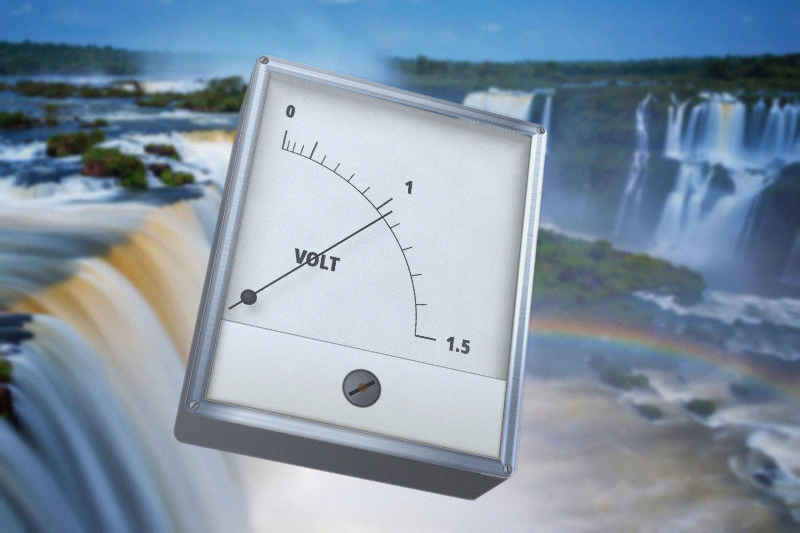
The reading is 1.05,V
